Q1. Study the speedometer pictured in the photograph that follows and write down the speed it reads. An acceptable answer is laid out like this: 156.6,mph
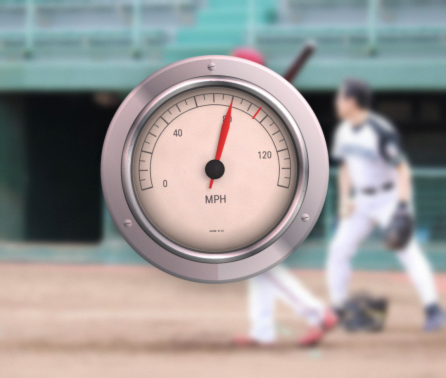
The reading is 80,mph
